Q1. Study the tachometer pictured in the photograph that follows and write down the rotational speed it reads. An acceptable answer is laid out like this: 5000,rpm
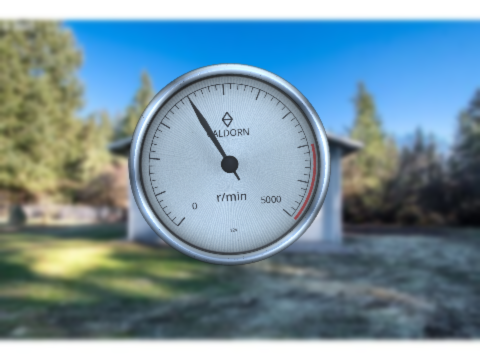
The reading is 2000,rpm
